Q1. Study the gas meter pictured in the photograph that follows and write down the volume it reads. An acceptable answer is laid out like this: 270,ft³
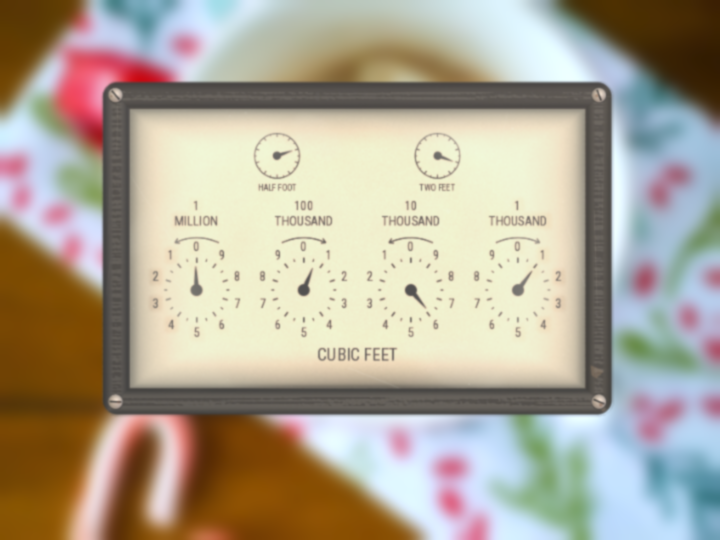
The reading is 6100,ft³
